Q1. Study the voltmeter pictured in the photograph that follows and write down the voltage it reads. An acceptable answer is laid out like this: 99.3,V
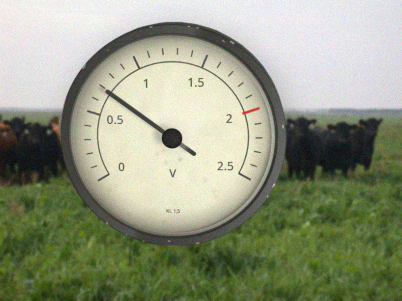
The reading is 0.7,V
